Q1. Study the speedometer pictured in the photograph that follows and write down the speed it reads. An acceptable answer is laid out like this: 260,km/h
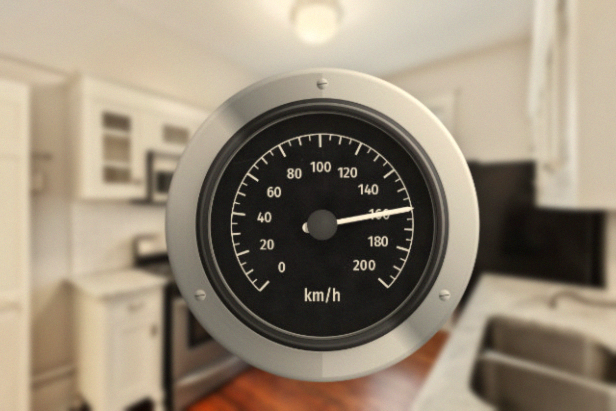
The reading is 160,km/h
